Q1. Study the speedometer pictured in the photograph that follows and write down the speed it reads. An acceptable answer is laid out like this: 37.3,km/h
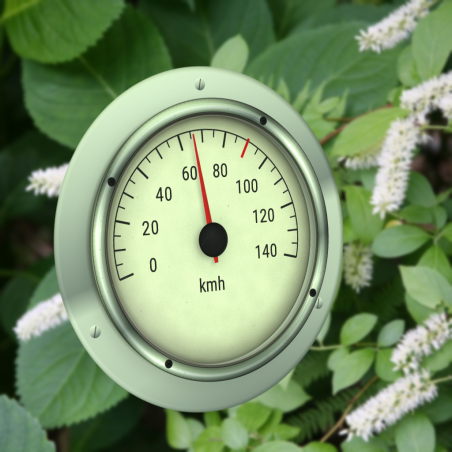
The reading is 65,km/h
